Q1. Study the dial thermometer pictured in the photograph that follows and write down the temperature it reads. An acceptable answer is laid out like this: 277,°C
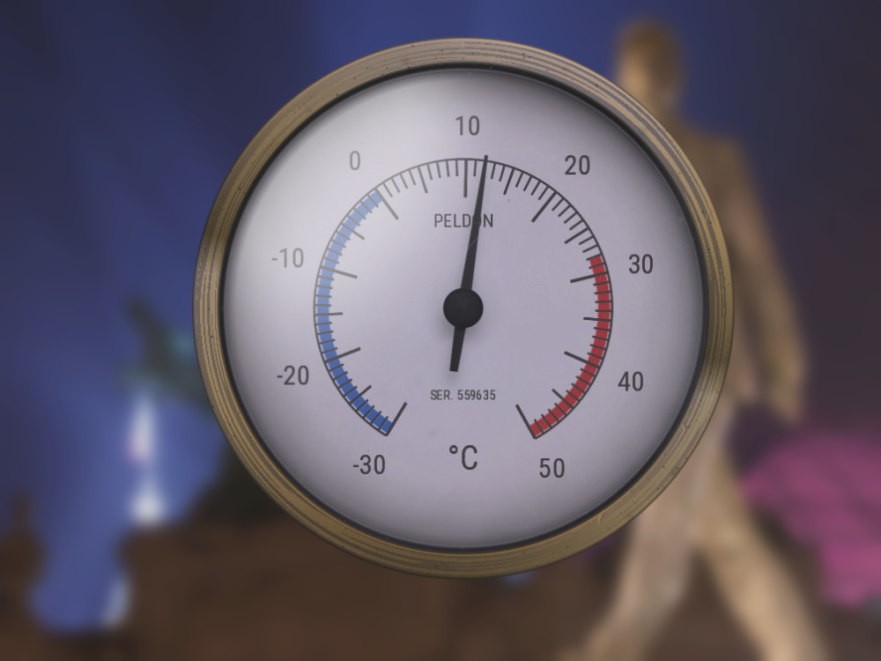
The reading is 12,°C
